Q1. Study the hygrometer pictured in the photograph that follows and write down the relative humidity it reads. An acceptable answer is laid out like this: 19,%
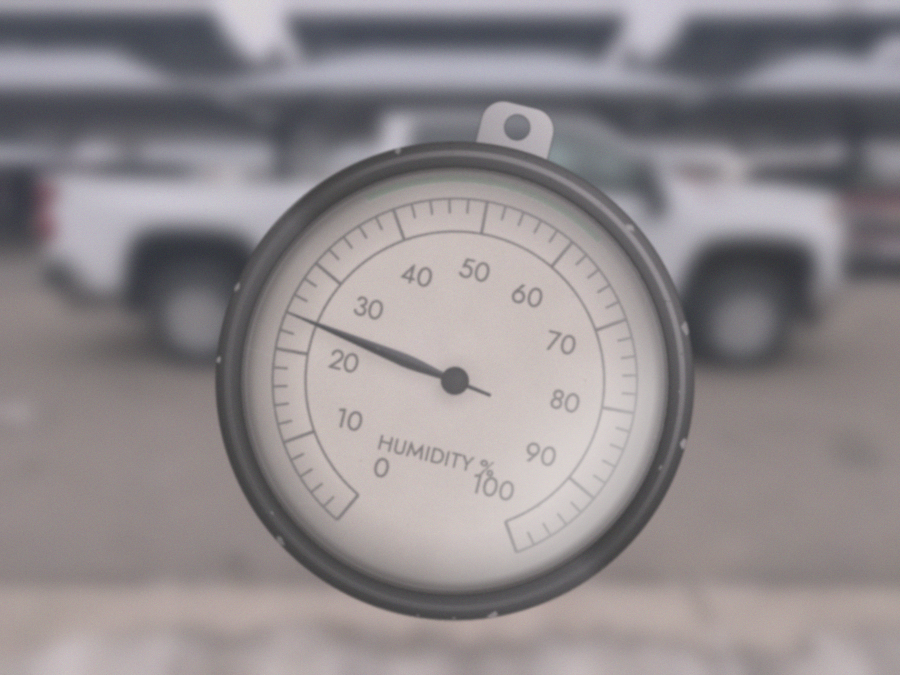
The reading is 24,%
